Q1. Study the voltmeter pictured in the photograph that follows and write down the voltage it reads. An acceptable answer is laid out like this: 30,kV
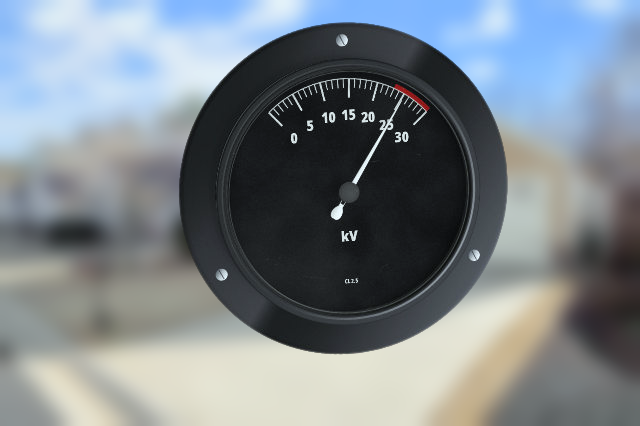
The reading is 25,kV
